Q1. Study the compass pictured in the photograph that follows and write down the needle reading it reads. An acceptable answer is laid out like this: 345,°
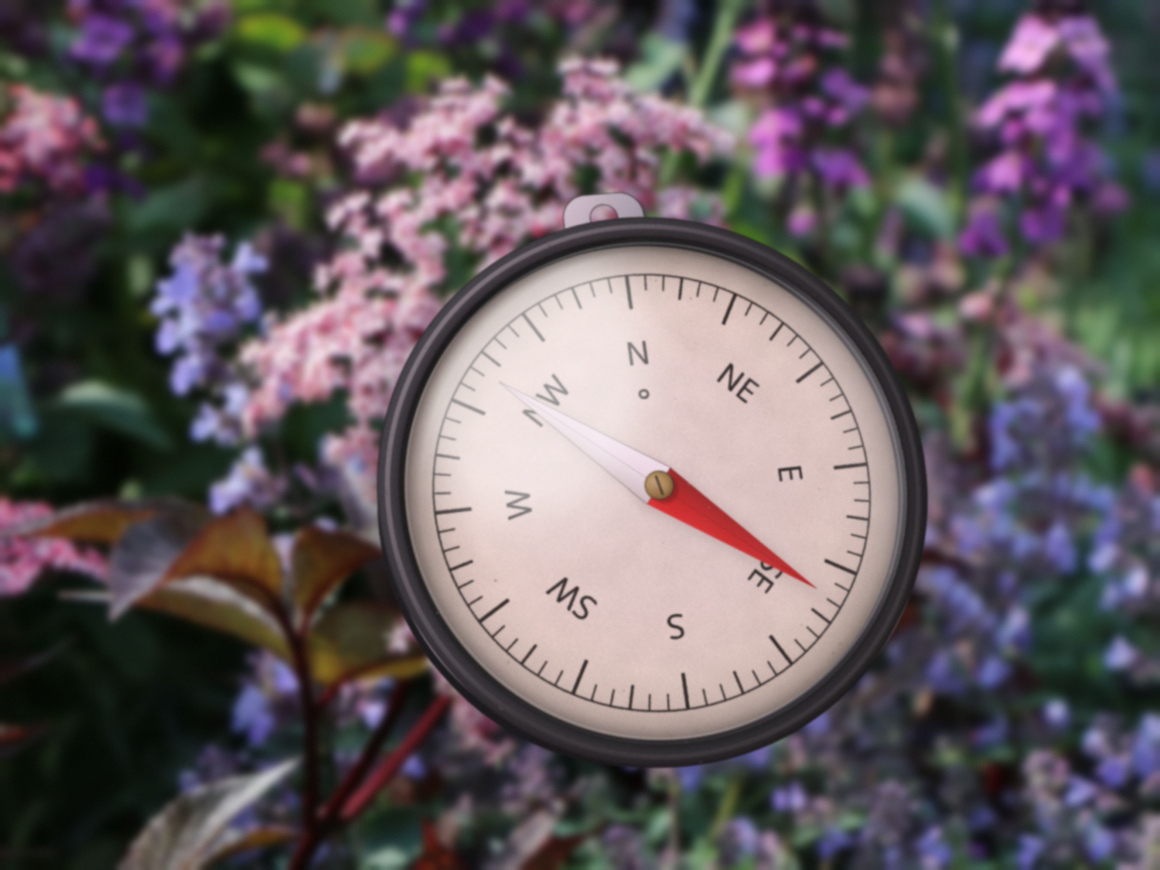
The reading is 130,°
